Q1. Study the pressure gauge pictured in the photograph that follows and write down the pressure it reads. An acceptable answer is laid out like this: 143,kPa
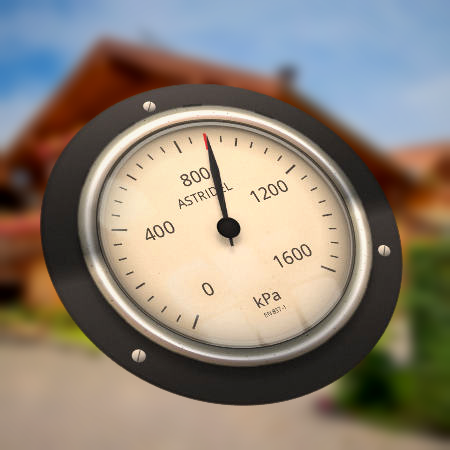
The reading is 900,kPa
